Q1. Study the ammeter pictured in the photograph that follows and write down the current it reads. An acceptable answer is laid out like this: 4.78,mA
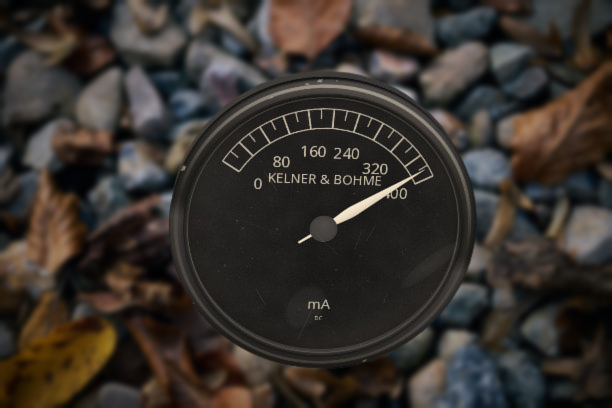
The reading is 380,mA
